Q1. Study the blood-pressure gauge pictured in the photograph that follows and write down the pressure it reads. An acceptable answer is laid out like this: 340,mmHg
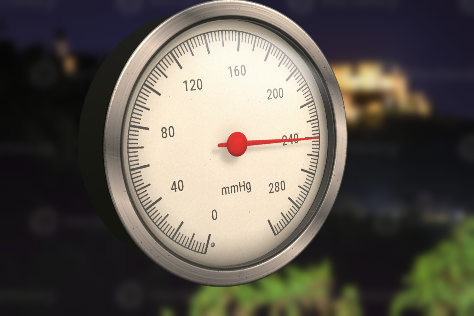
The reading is 240,mmHg
